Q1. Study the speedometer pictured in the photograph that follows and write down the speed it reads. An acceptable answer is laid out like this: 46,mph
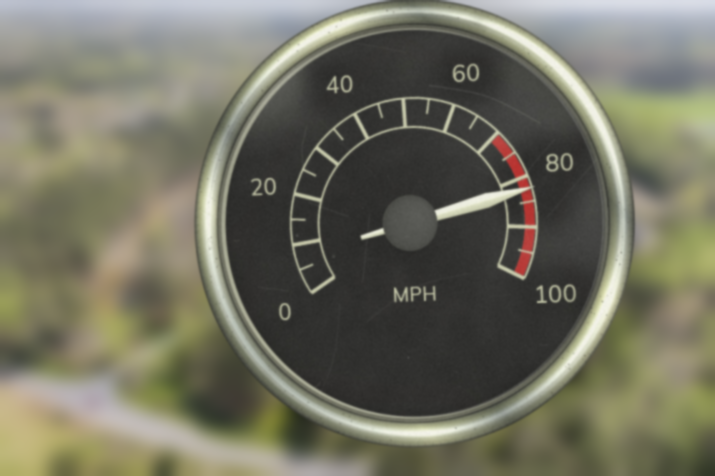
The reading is 82.5,mph
